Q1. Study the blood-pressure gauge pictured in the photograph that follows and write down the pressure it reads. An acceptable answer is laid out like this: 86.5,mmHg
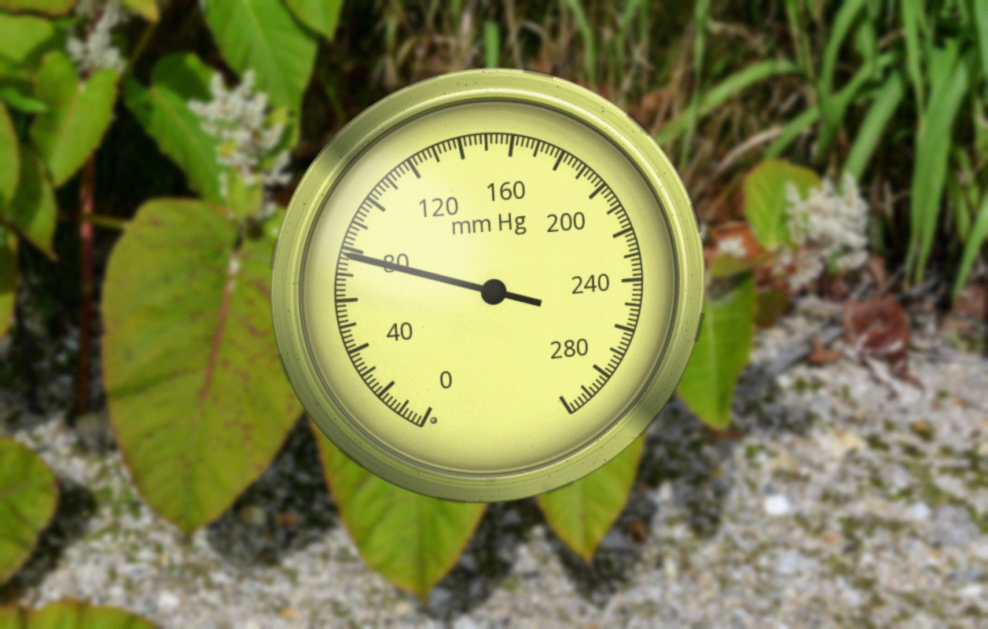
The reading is 78,mmHg
